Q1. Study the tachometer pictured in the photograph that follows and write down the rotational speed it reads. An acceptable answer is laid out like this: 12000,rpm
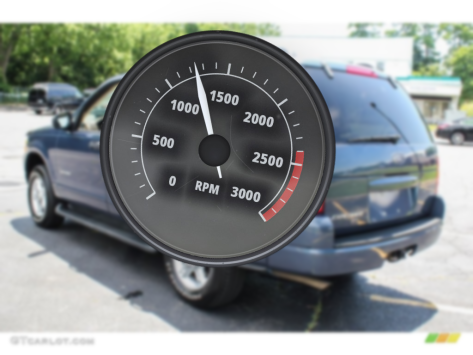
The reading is 1250,rpm
